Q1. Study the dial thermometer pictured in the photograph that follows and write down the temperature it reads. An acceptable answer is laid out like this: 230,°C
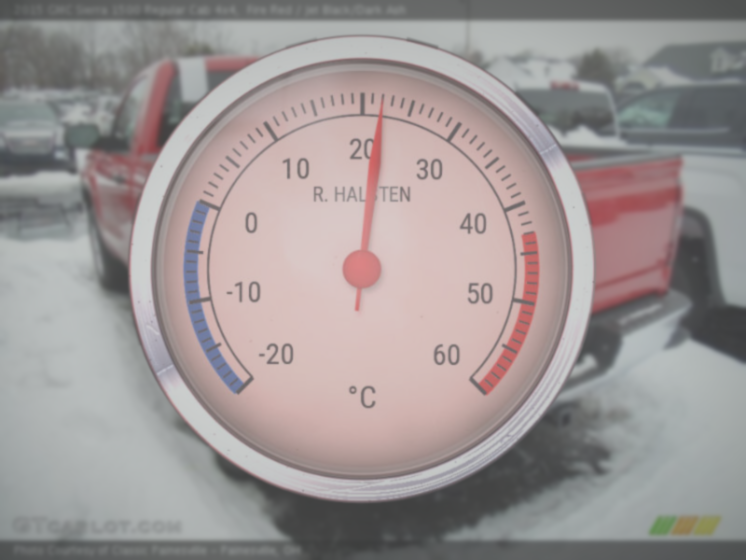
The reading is 22,°C
